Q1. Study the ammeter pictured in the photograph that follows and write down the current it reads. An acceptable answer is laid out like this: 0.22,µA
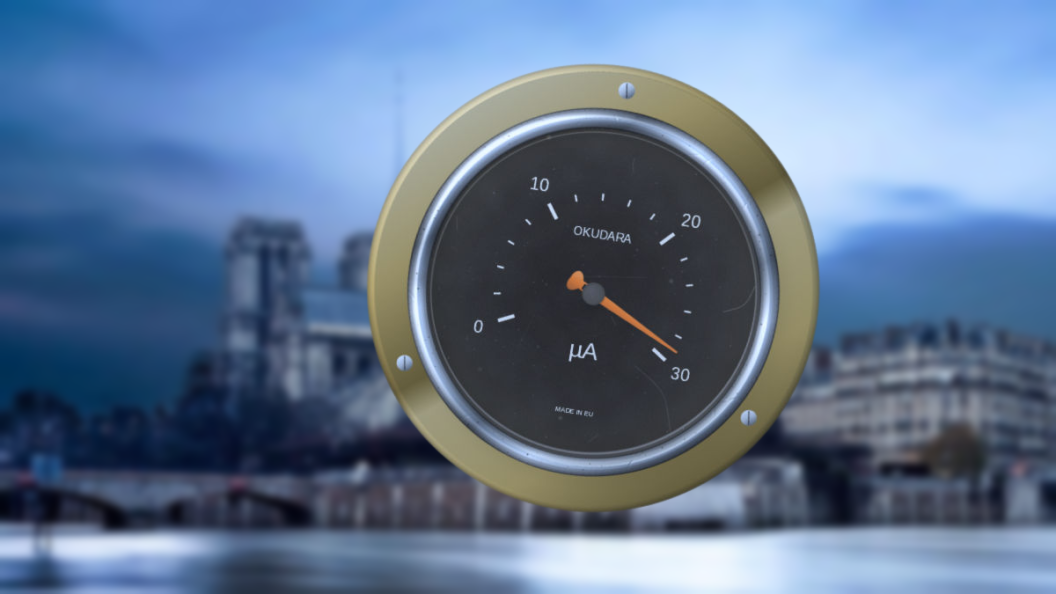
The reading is 29,µA
